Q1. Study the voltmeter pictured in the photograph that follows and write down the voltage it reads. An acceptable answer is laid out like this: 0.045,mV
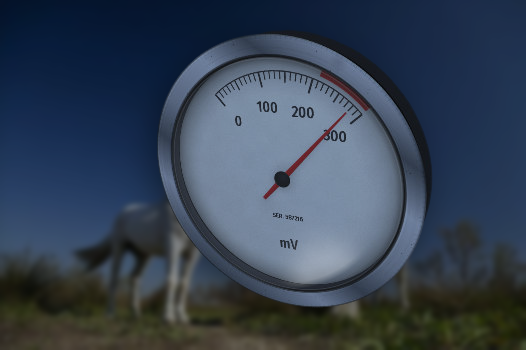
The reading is 280,mV
